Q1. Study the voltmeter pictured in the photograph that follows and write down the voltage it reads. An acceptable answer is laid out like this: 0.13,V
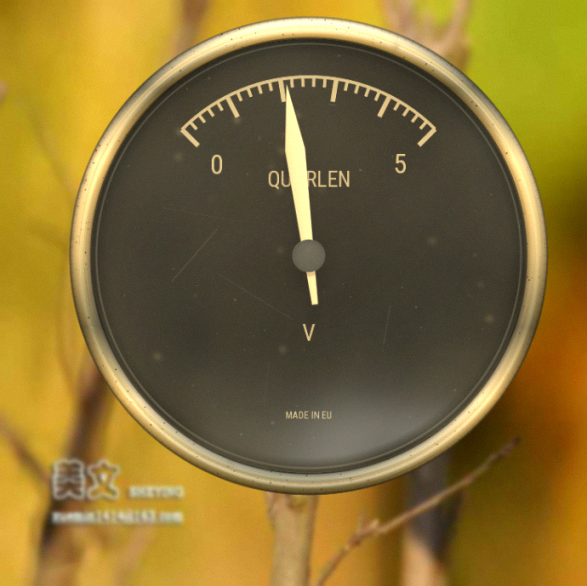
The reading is 2.1,V
